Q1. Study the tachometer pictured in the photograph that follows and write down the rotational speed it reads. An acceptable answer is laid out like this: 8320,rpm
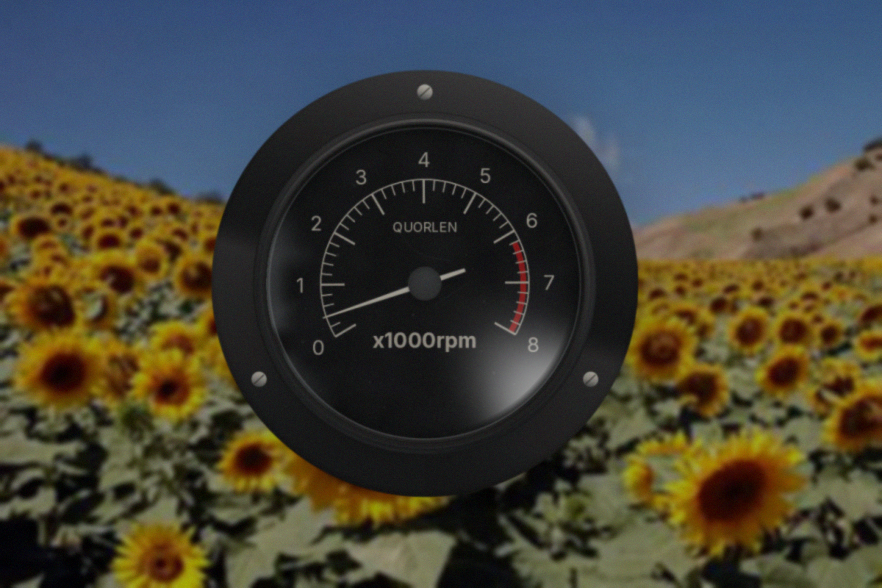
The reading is 400,rpm
